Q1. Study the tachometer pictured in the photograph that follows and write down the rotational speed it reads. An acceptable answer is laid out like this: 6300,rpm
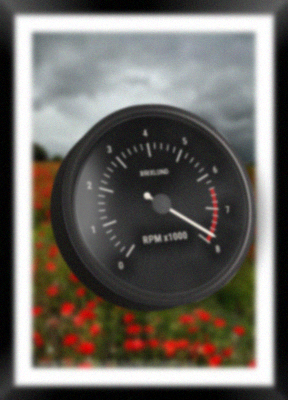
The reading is 7800,rpm
